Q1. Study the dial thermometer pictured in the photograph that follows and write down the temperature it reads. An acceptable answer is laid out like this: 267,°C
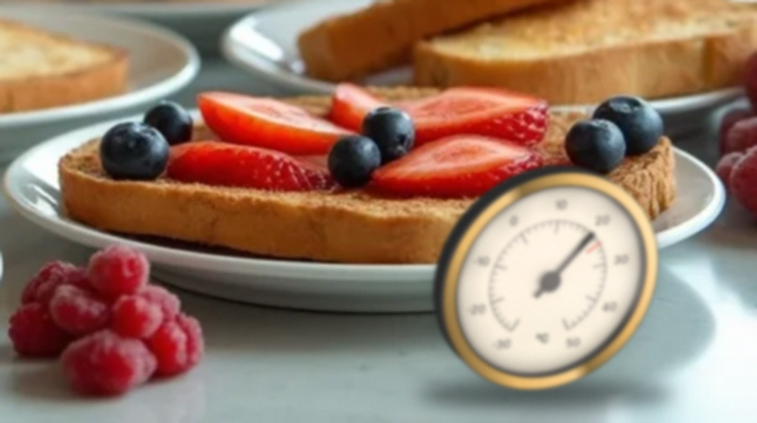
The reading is 20,°C
